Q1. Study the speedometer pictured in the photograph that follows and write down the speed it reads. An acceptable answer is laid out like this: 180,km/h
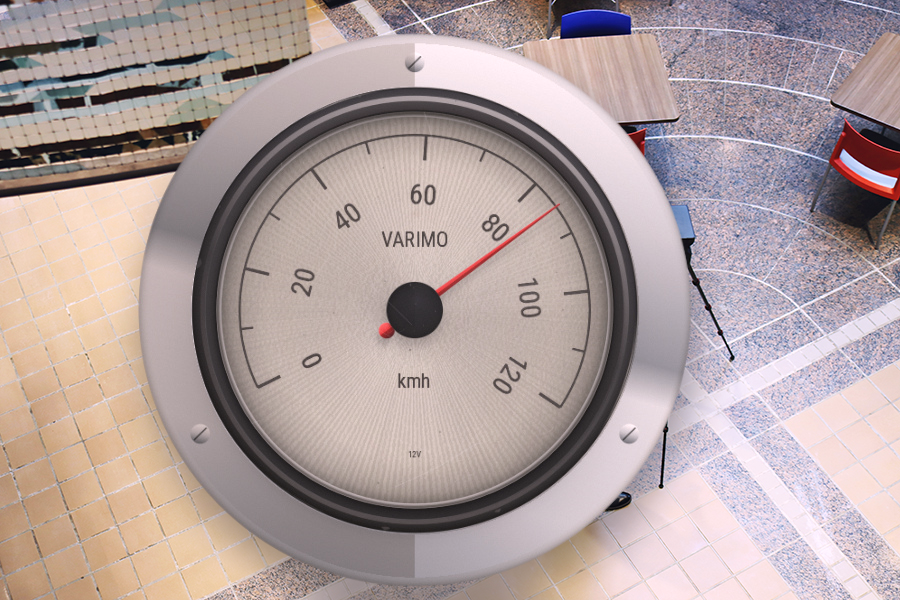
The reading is 85,km/h
